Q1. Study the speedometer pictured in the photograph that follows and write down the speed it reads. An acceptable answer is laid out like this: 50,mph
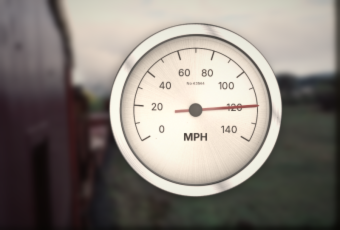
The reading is 120,mph
